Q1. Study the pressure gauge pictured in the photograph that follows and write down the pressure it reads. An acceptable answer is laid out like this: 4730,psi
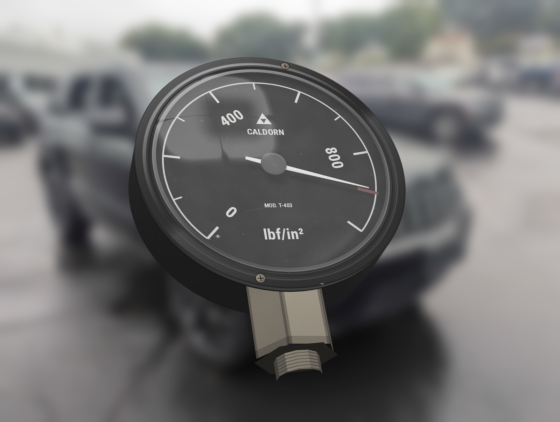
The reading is 900,psi
